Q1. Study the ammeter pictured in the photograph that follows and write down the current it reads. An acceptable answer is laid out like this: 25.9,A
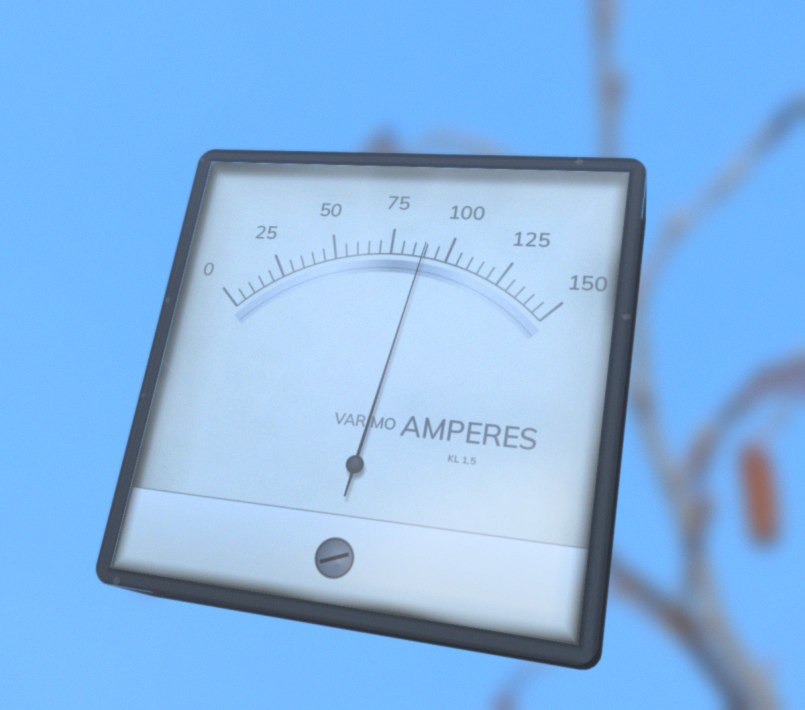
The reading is 90,A
